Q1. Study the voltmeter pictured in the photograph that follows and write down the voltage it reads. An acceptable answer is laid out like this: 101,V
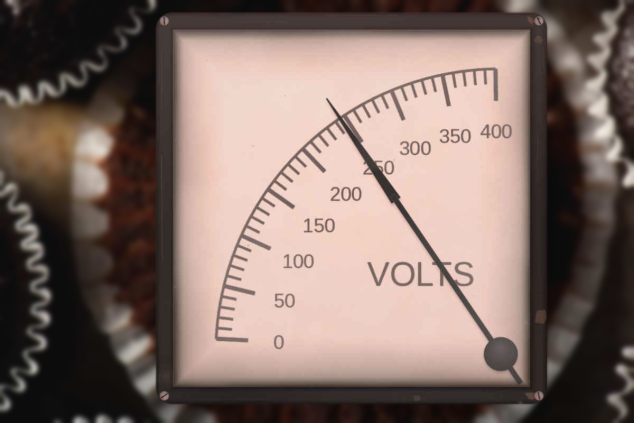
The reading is 245,V
